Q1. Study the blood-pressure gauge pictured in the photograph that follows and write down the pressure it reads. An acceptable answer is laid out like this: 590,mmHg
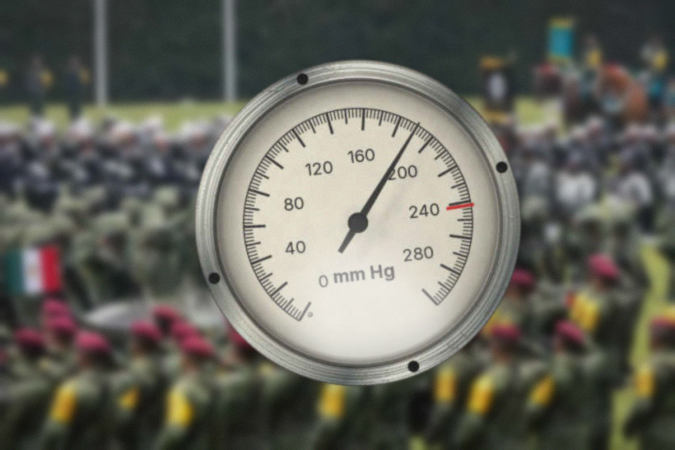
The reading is 190,mmHg
